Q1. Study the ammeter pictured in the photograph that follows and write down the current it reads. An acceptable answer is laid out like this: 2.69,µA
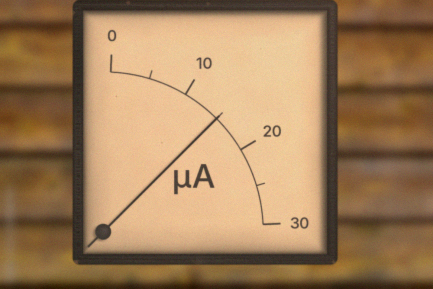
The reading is 15,µA
